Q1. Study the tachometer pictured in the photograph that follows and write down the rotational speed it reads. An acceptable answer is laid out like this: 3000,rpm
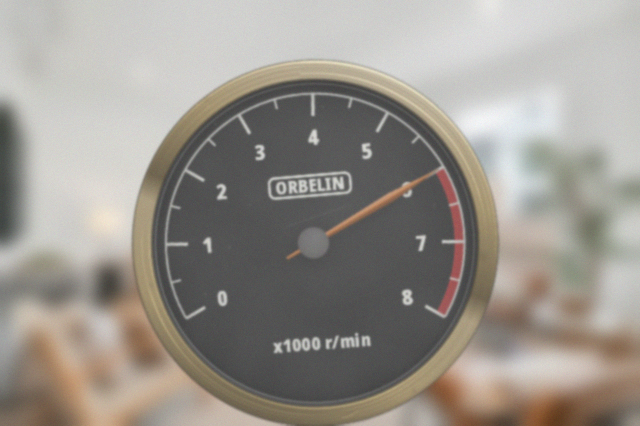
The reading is 6000,rpm
